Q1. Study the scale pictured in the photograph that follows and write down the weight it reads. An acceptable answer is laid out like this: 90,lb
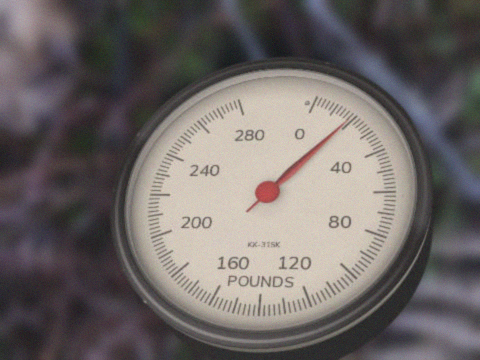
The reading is 20,lb
